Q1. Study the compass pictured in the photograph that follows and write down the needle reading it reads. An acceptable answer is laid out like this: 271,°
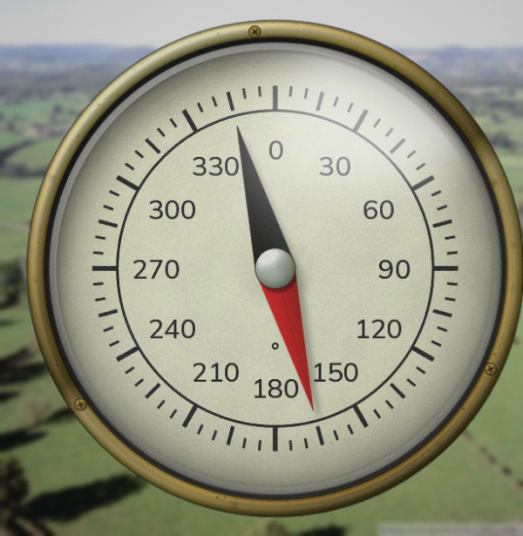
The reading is 165,°
